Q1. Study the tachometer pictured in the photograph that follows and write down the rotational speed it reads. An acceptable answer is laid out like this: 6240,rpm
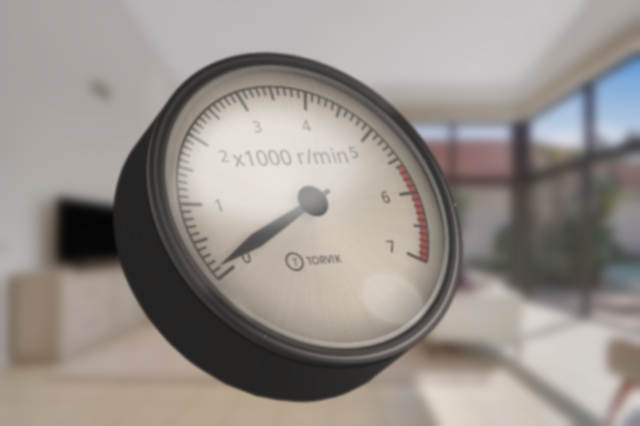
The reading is 100,rpm
